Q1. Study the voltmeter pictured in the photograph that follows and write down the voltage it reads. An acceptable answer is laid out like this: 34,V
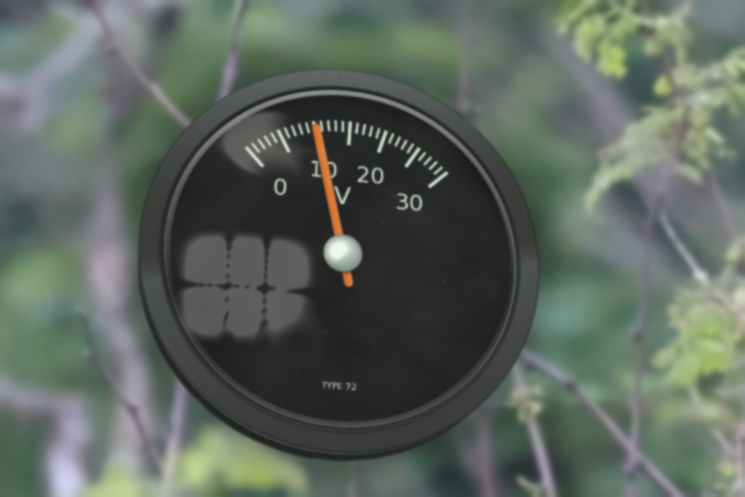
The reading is 10,V
